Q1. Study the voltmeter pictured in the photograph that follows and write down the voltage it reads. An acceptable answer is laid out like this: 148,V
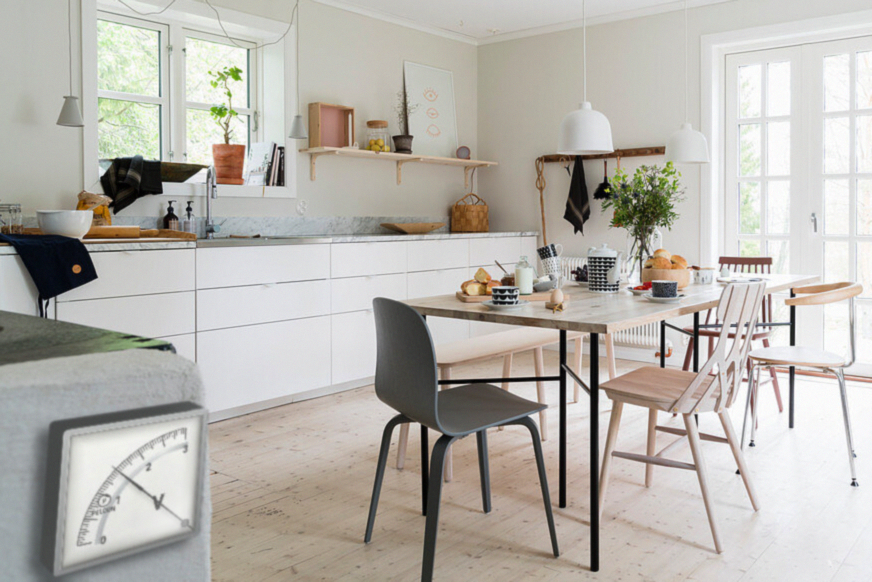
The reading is 1.5,V
